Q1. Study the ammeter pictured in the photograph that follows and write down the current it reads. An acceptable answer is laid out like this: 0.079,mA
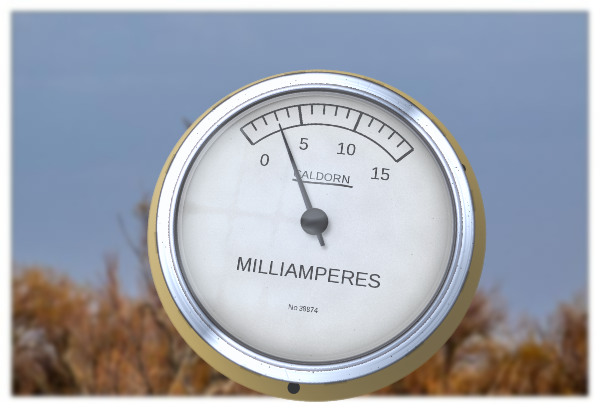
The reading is 3,mA
